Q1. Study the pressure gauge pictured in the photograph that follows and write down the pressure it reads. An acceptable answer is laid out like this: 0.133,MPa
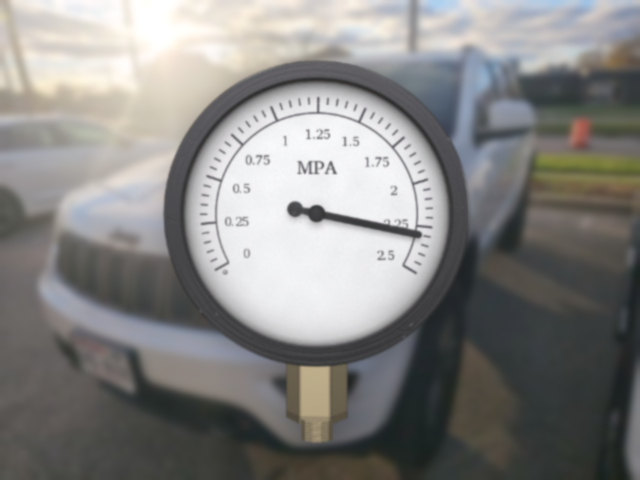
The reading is 2.3,MPa
